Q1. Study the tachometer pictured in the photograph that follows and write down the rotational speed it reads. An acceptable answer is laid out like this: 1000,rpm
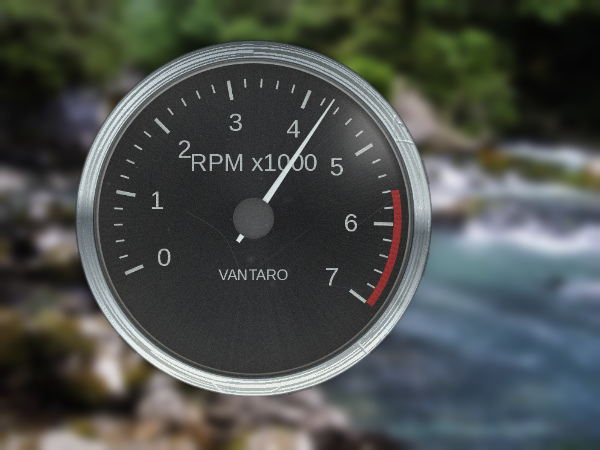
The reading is 4300,rpm
